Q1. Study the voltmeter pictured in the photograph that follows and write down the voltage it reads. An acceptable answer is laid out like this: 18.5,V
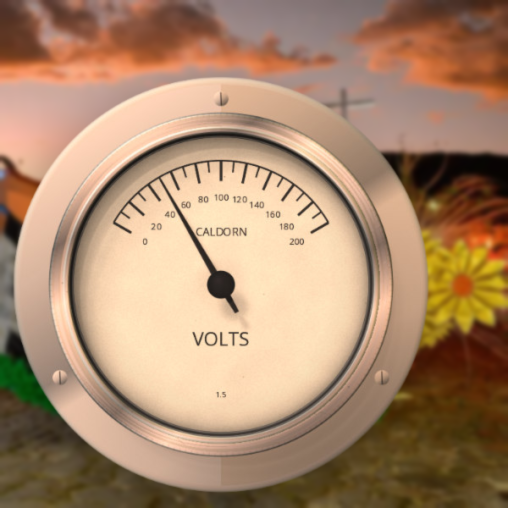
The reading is 50,V
